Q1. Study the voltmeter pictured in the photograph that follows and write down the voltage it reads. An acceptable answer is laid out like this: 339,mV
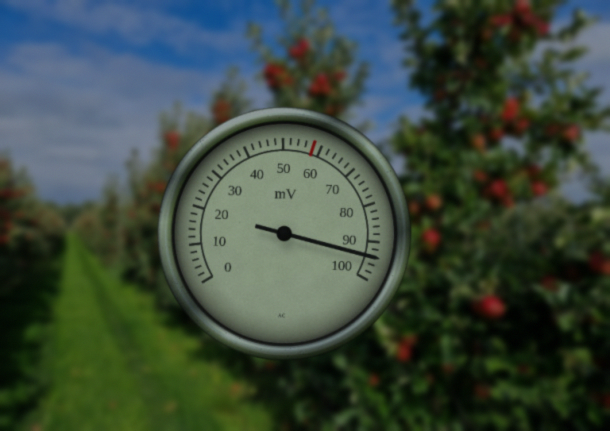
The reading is 94,mV
